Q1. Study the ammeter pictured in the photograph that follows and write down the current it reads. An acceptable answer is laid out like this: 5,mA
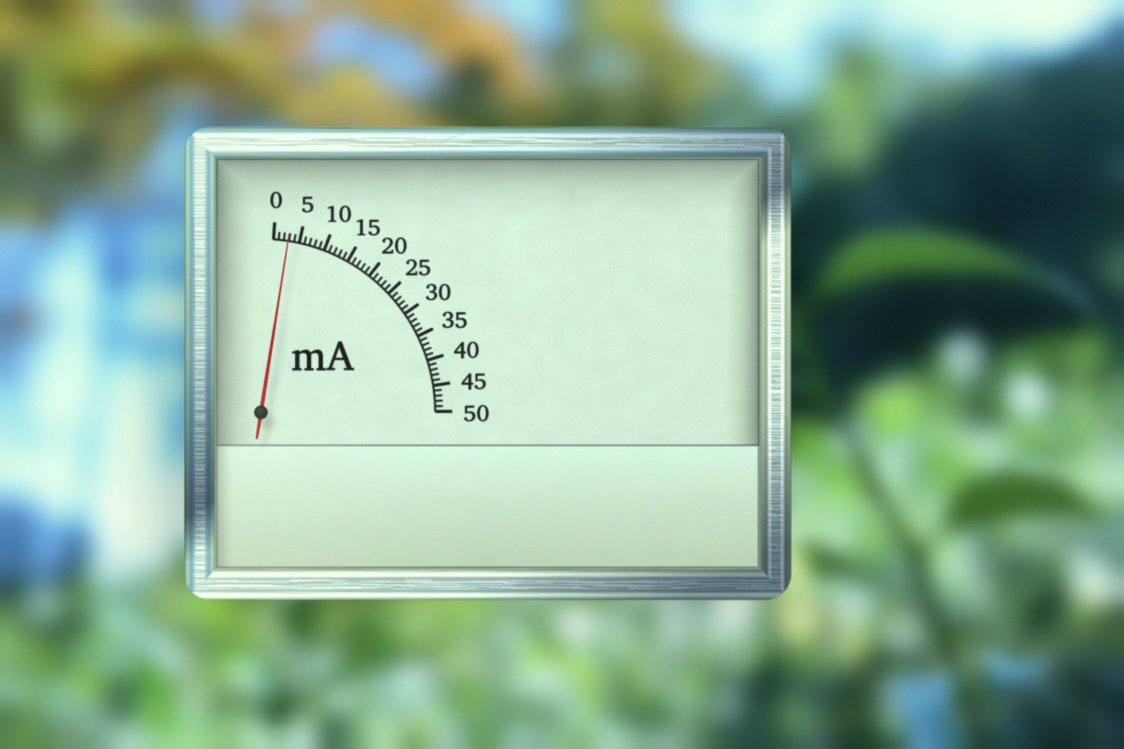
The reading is 3,mA
